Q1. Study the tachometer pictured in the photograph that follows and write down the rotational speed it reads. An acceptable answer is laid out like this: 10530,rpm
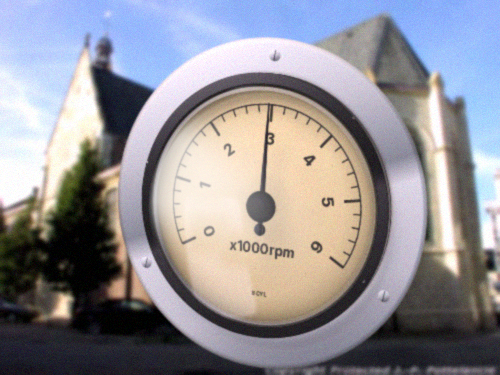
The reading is 3000,rpm
